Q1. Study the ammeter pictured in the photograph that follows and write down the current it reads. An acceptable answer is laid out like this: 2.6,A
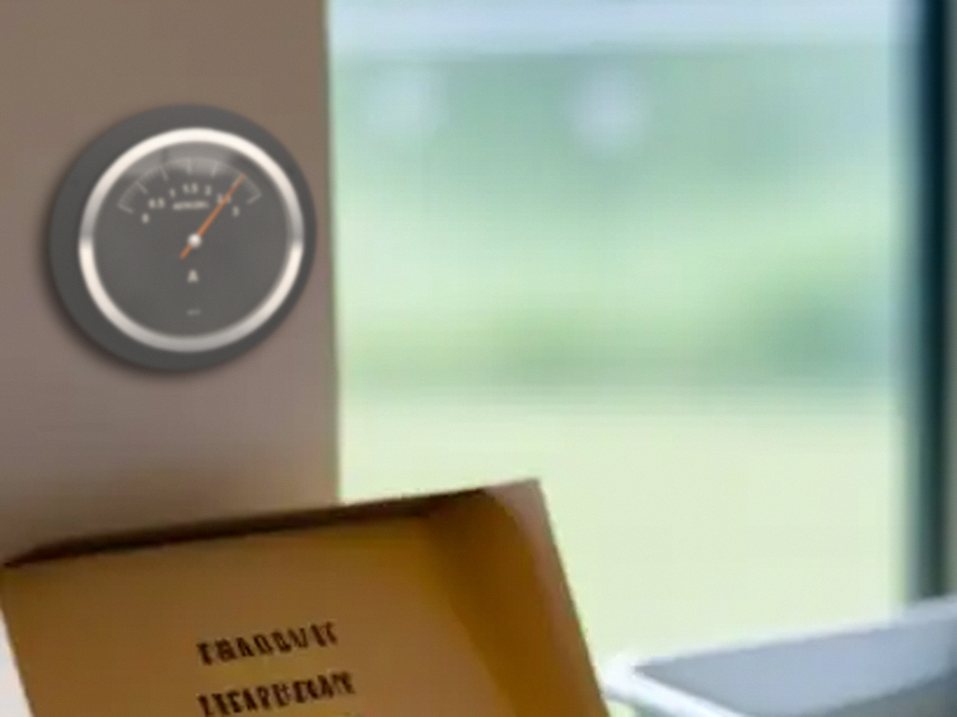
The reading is 2.5,A
